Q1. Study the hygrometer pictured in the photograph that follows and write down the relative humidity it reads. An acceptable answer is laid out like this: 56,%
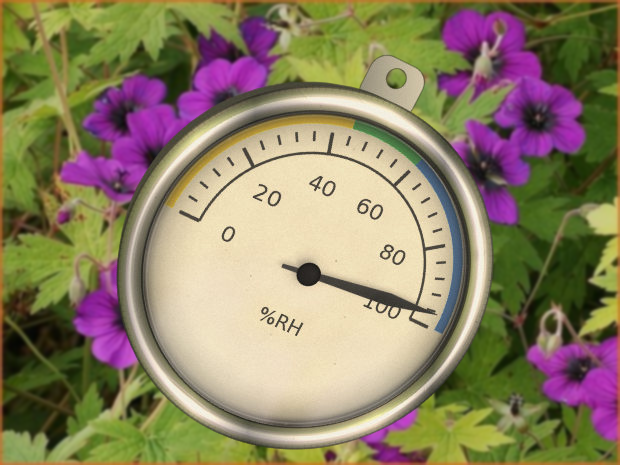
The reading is 96,%
